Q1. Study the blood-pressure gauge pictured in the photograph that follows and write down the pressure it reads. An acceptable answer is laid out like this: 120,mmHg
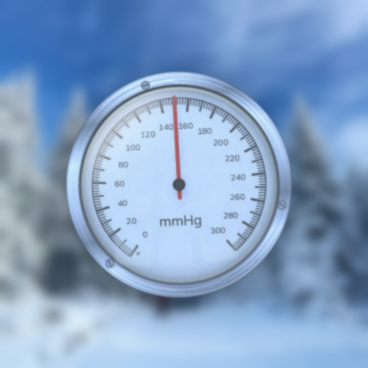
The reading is 150,mmHg
